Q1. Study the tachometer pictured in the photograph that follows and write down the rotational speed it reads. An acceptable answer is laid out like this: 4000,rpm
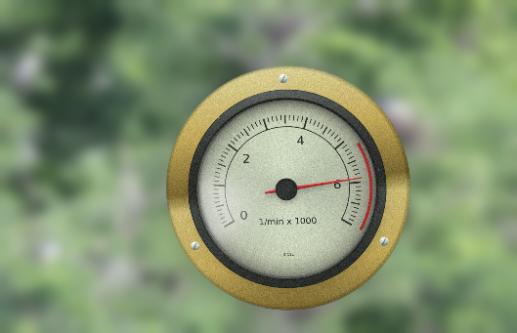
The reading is 5900,rpm
